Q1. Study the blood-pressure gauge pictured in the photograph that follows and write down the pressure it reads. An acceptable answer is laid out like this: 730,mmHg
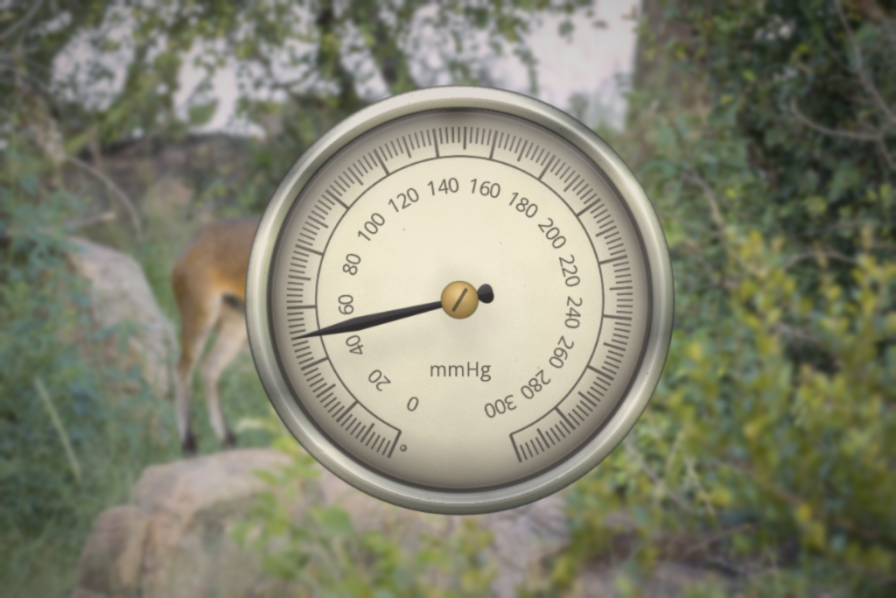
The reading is 50,mmHg
